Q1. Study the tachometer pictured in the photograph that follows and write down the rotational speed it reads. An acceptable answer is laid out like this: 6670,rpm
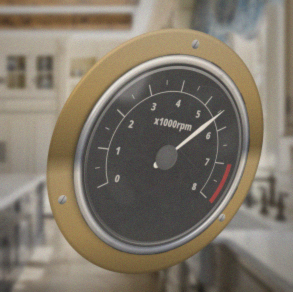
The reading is 5500,rpm
